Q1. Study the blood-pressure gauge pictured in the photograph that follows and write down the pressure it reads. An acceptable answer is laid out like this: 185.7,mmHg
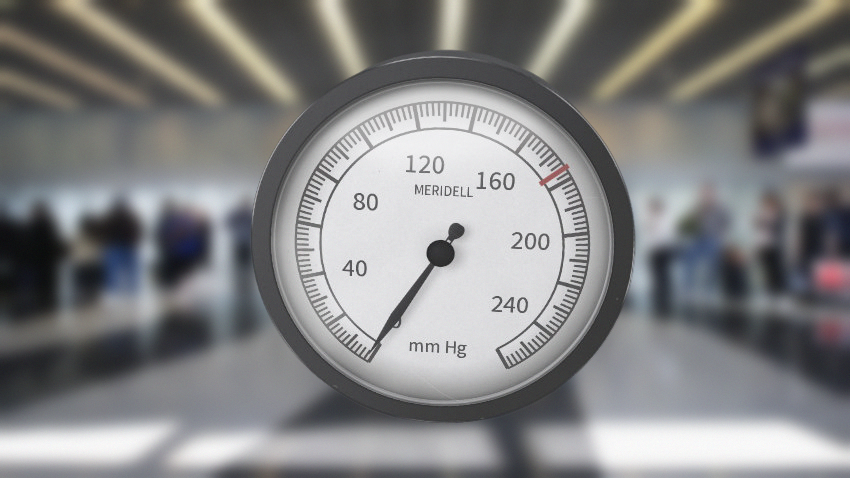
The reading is 2,mmHg
